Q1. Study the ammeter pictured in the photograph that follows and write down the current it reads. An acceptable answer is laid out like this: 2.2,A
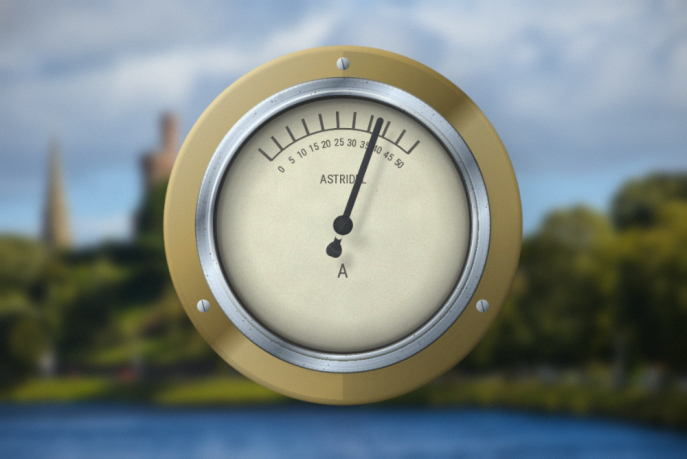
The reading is 37.5,A
